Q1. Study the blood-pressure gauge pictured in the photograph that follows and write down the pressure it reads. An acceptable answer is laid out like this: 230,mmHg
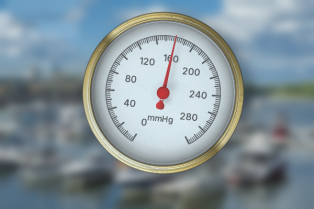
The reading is 160,mmHg
